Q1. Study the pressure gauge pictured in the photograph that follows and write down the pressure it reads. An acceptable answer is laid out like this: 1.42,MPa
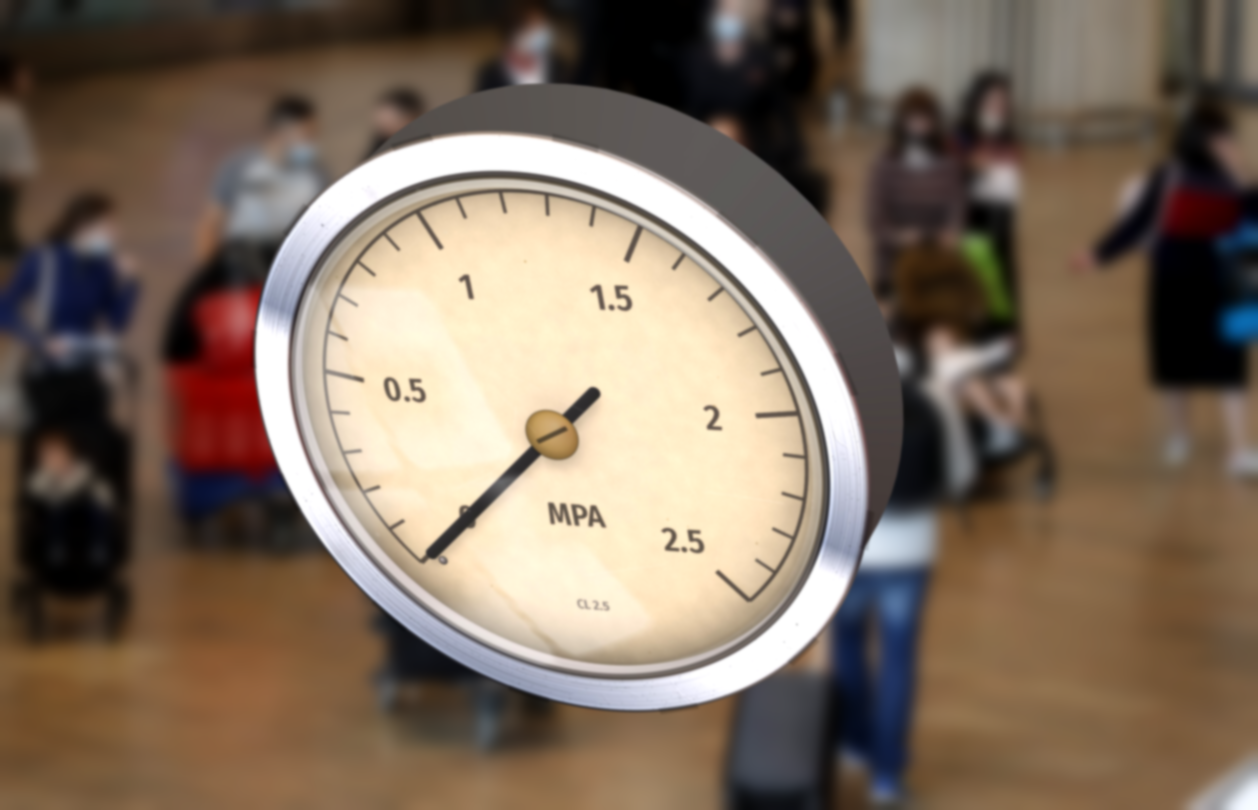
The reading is 0,MPa
